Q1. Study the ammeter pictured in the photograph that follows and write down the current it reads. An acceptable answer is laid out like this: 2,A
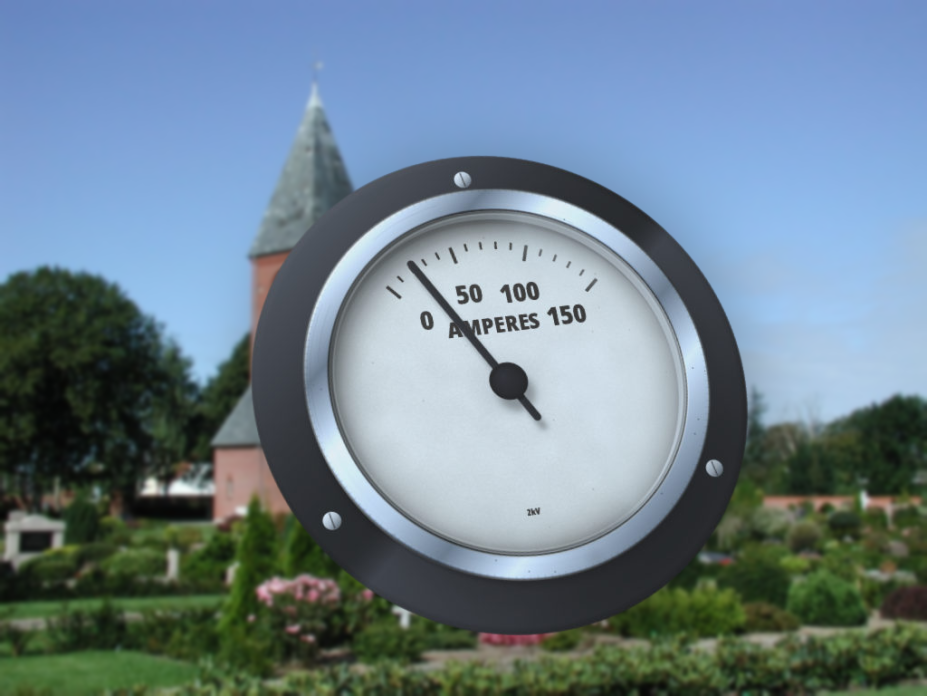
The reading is 20,A
